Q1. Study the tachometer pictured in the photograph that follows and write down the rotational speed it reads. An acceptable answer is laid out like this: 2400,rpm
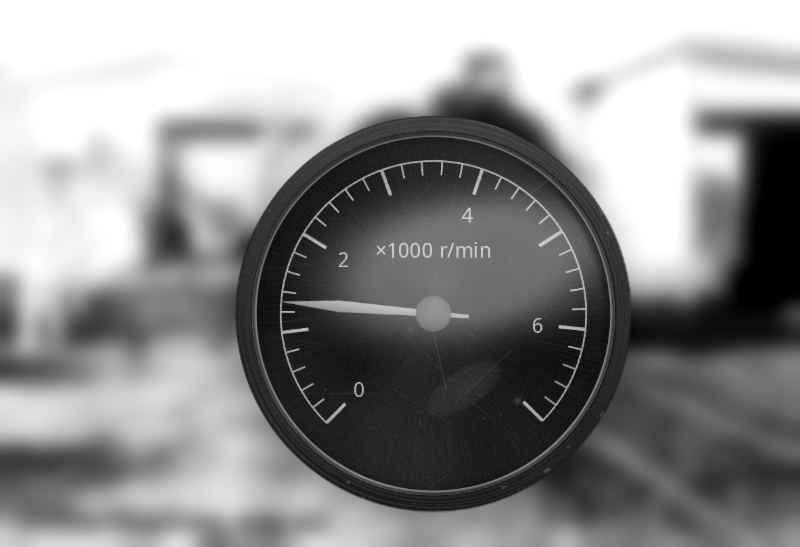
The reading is 1300,rpm
